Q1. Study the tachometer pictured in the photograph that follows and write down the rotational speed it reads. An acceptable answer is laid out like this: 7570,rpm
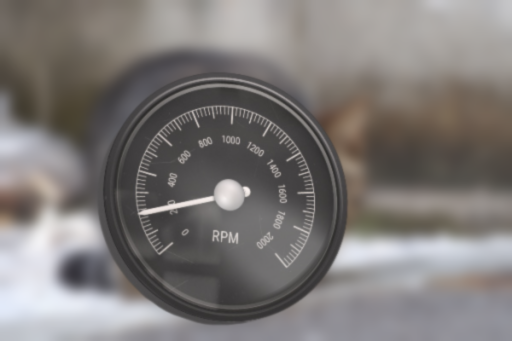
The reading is 200,rpm
